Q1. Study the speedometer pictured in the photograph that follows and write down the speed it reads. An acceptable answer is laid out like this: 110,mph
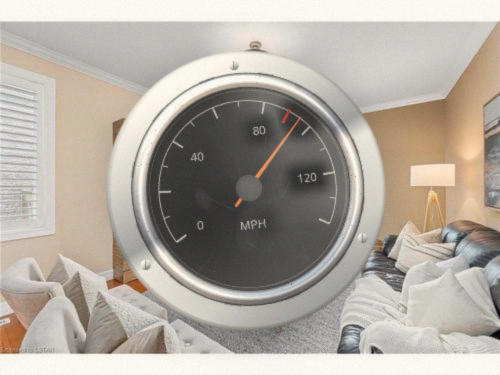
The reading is 95,mph
